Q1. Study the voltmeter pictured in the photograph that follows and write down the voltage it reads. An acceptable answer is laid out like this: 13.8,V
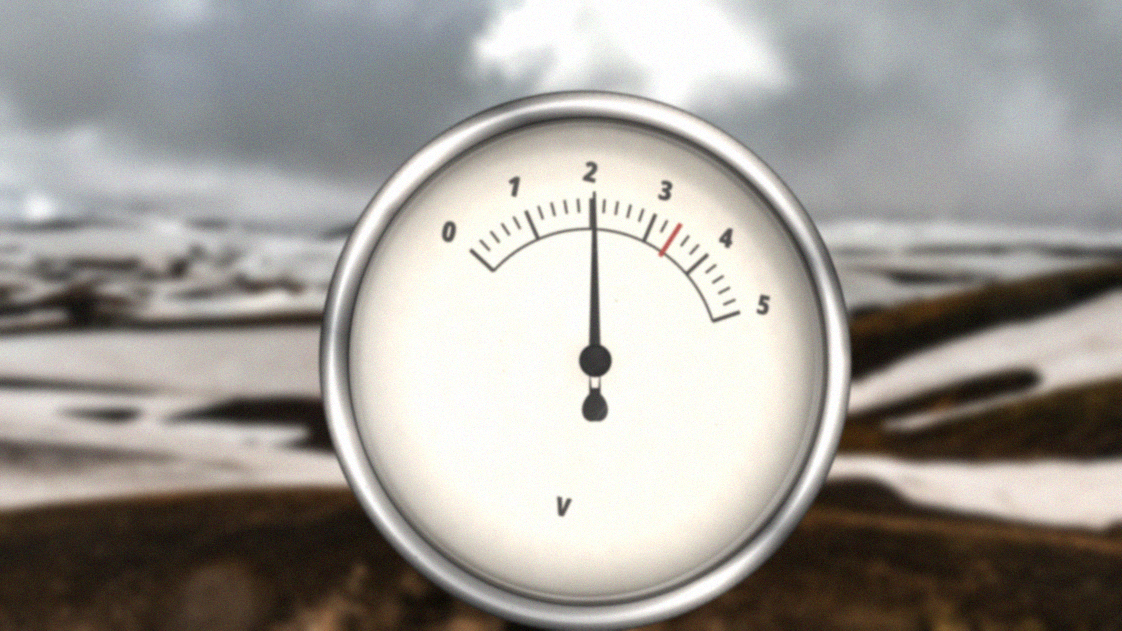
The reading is 2,V
